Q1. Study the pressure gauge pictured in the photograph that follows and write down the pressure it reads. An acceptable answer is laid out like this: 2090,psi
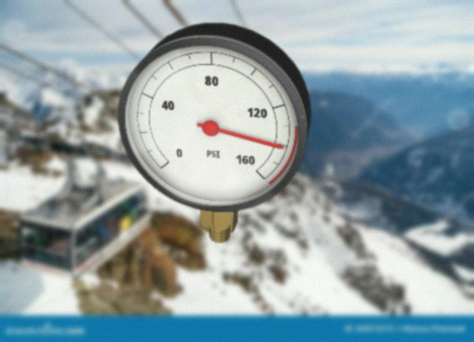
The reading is 140,psi
